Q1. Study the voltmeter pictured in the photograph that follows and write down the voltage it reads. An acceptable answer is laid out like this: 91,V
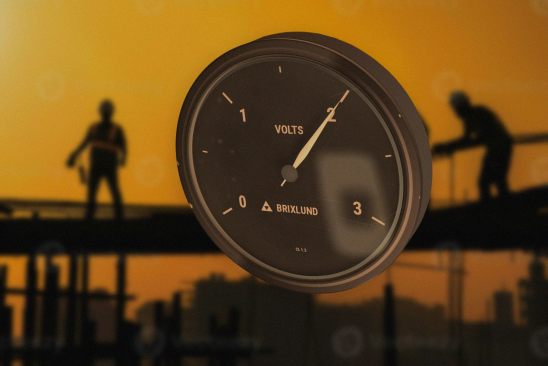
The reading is 2,V
